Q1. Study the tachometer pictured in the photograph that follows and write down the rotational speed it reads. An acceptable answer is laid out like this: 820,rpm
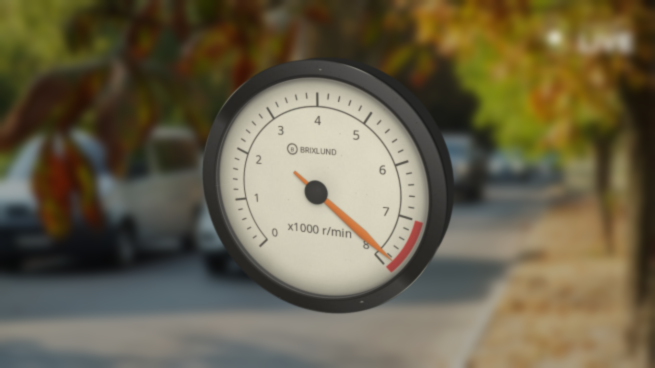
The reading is 7800,rpm
